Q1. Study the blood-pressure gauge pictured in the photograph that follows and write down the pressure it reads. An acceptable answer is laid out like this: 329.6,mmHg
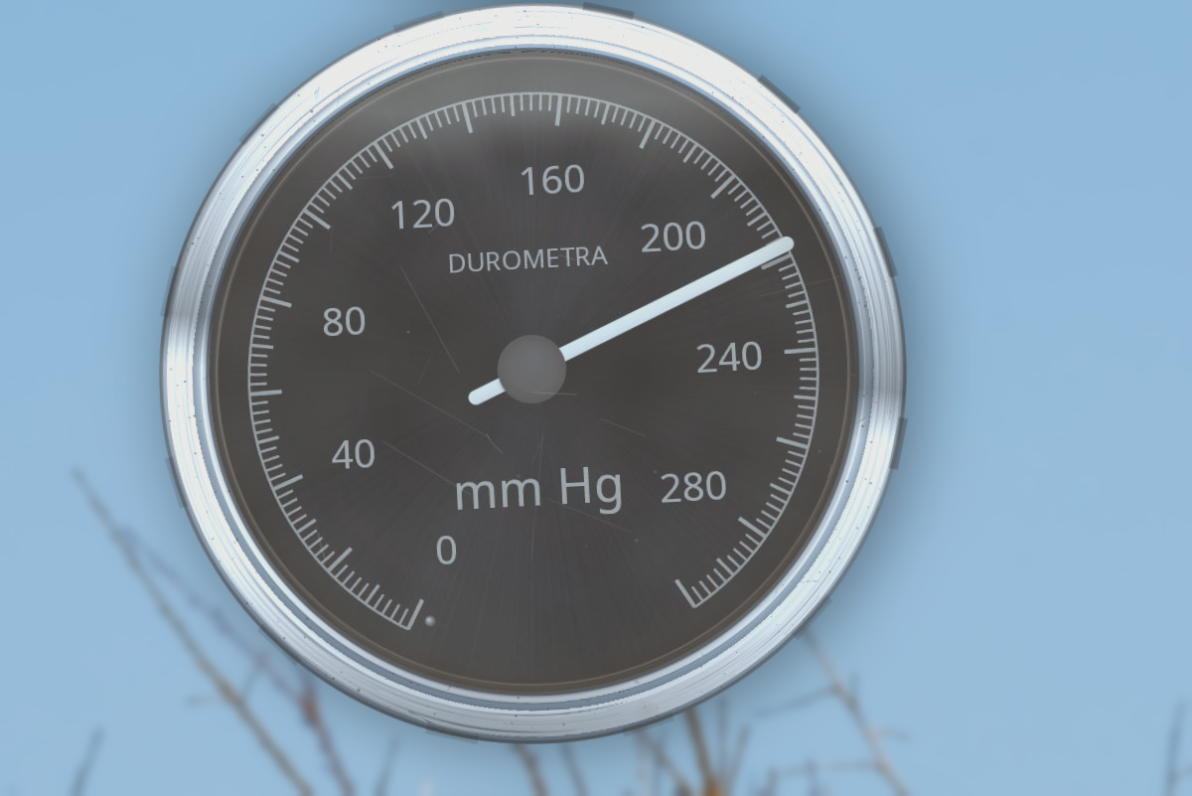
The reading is 218,mmHg
